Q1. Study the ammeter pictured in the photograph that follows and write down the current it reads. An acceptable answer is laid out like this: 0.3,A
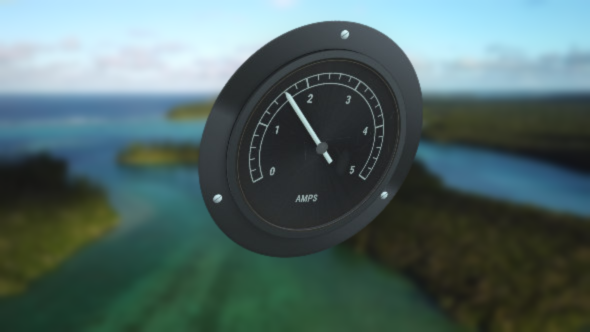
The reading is 1.6,A
